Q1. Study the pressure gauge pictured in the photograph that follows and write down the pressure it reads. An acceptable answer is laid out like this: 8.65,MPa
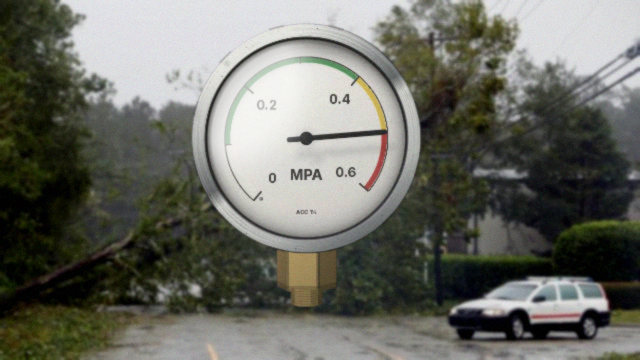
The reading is 0.5,MPa
